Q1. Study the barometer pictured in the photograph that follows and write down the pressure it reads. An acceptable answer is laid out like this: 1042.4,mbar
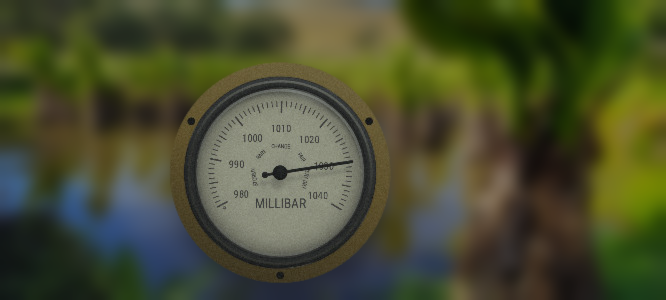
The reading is 1030,mbar
